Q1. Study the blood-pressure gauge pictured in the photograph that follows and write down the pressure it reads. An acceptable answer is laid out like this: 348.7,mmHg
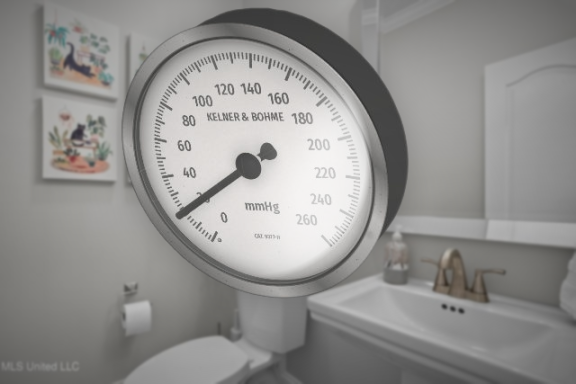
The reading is 20,mmHg
